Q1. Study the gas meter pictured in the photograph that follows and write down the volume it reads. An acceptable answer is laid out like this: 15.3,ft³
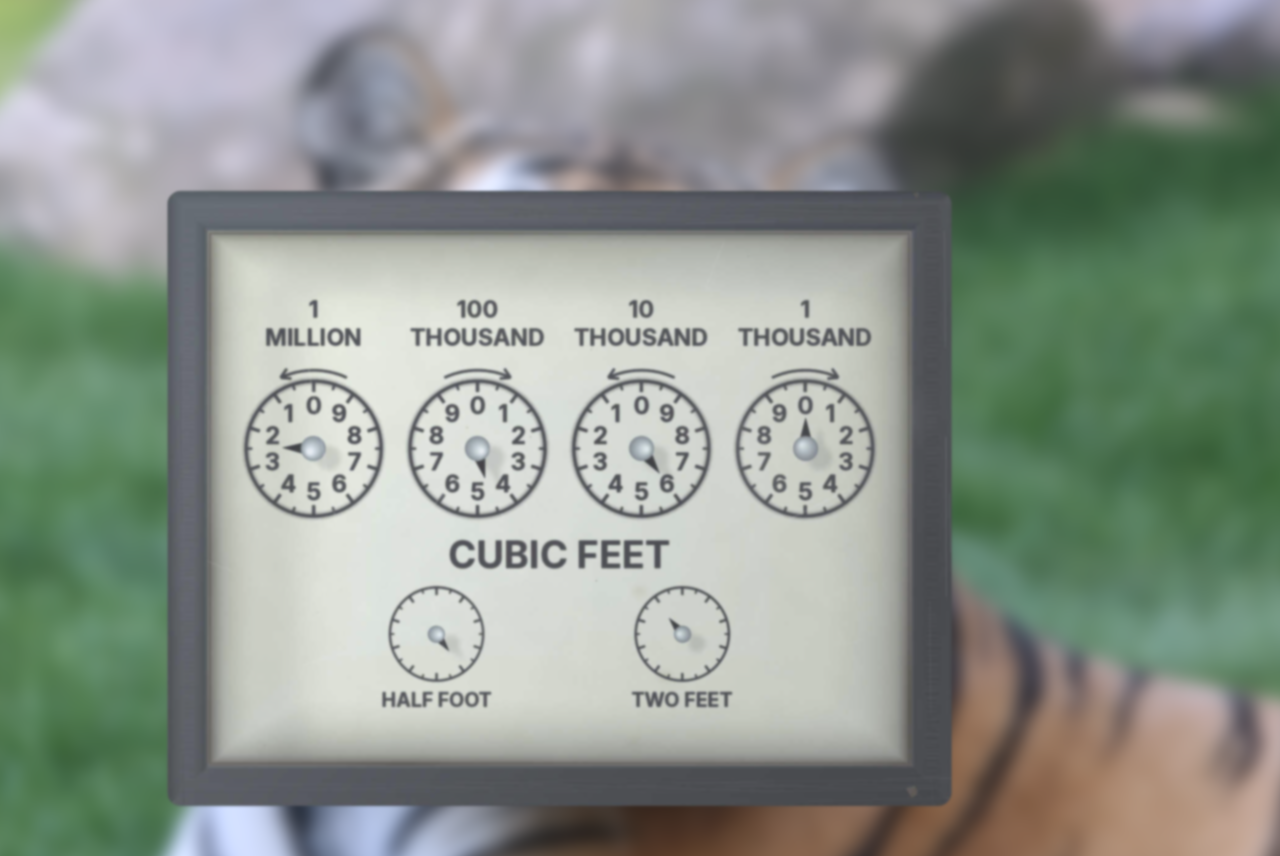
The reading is 246000,ft³
